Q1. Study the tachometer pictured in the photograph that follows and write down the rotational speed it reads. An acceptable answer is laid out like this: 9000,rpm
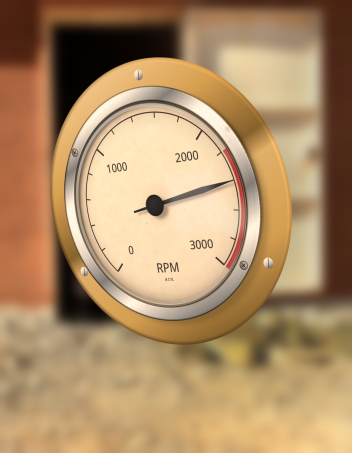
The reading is 2400,rpm
